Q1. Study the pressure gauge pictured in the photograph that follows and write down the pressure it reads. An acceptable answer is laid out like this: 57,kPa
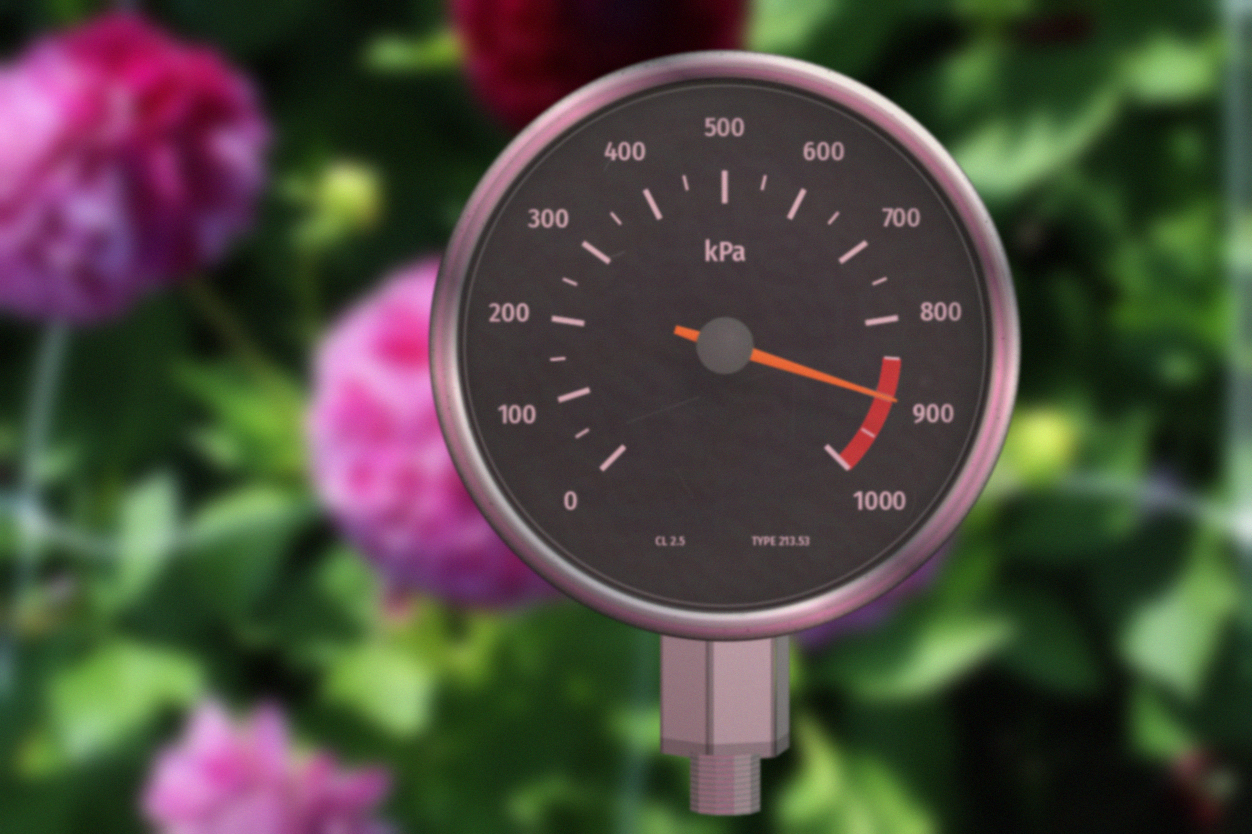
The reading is 900,kPa
